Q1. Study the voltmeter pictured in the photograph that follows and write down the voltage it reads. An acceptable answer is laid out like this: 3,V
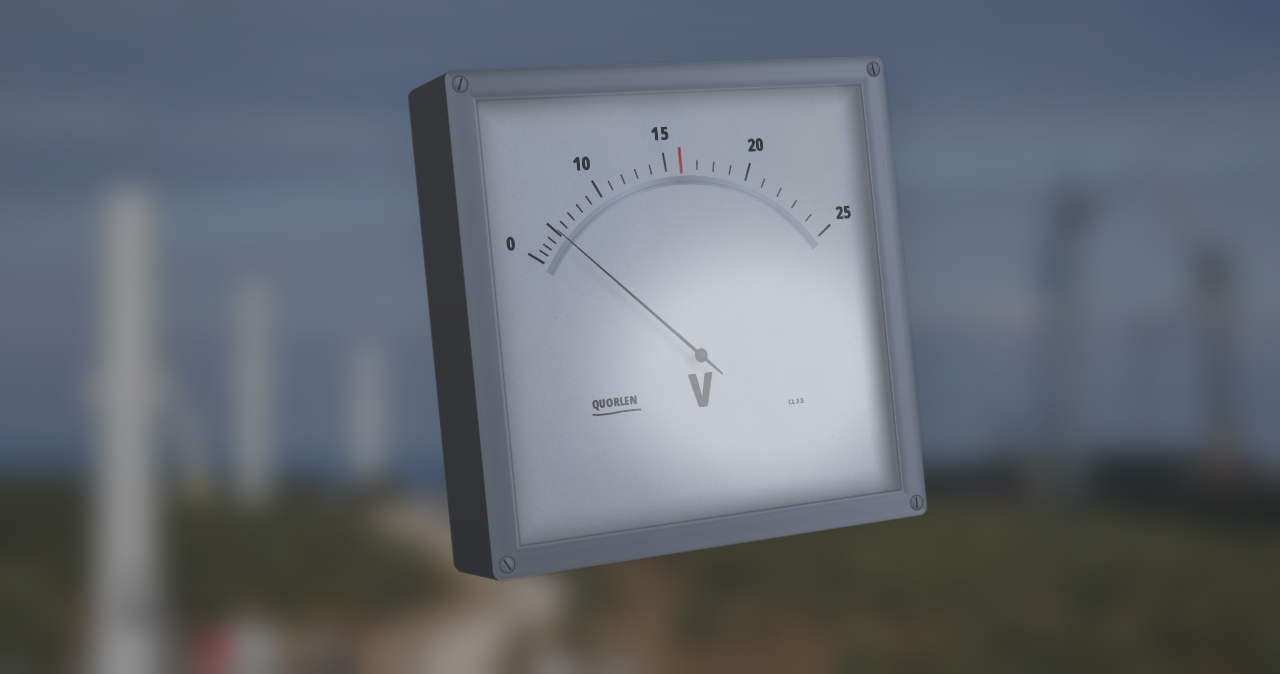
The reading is 5,V
